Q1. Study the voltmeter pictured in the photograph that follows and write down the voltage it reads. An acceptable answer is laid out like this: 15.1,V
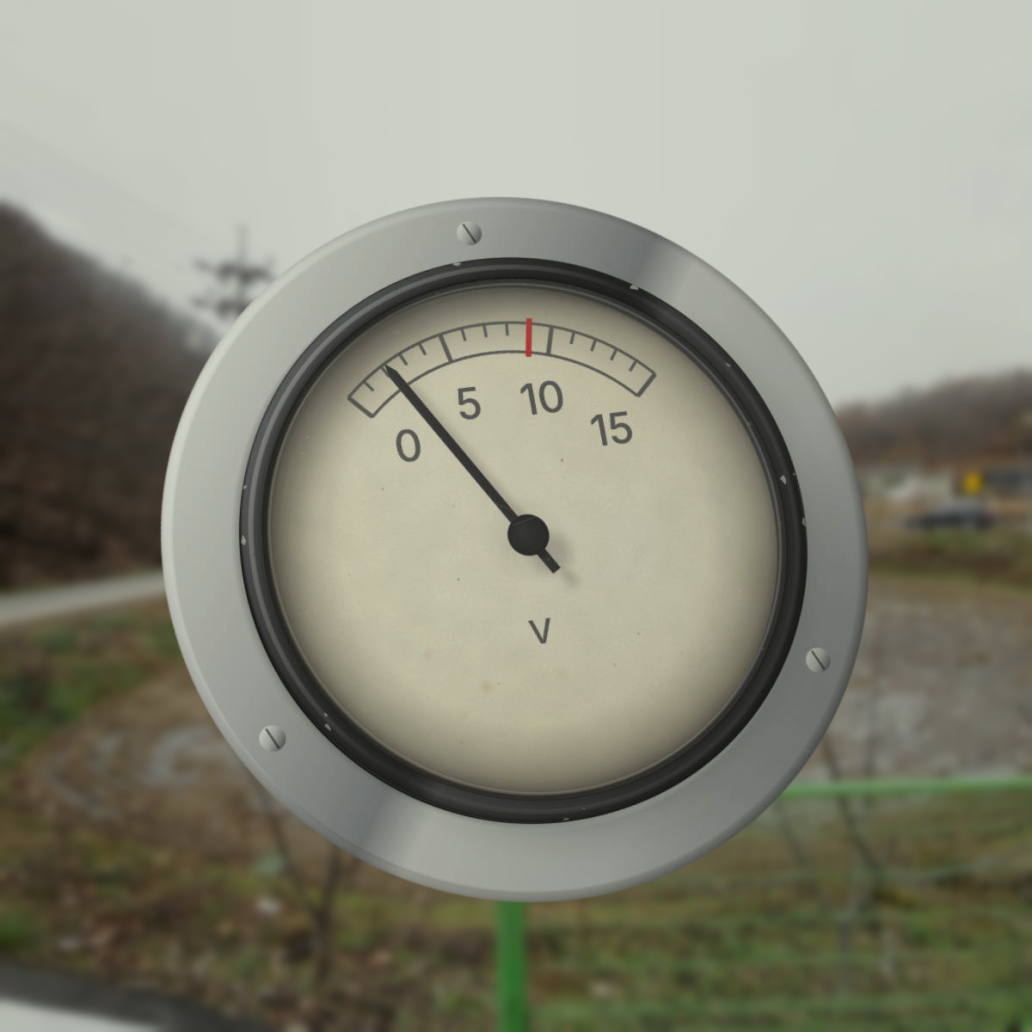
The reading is 2,V
